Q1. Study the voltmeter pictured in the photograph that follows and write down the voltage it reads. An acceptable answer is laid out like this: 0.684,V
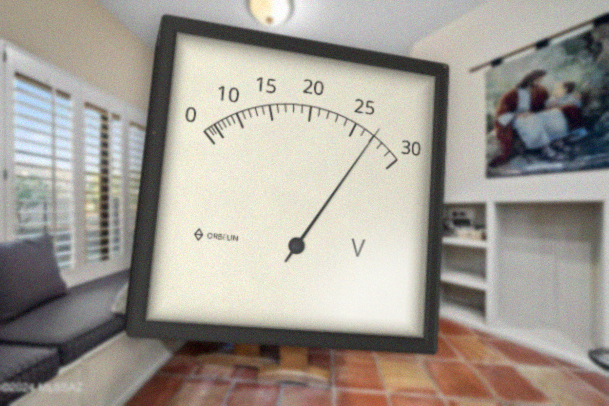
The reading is 27,V
